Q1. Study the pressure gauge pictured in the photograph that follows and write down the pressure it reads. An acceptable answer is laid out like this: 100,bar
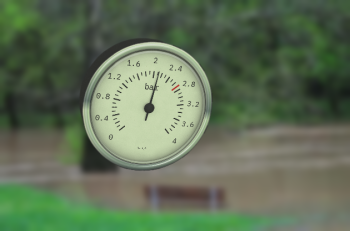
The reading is 2.1,bar
